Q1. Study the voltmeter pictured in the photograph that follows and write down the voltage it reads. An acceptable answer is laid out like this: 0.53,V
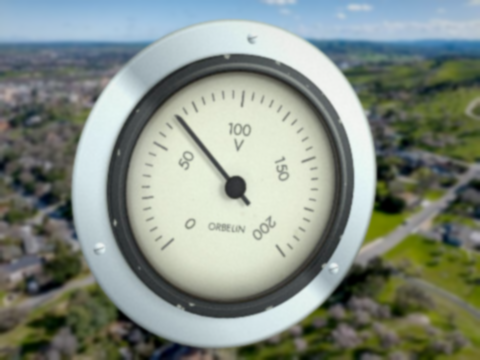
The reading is 65,V
